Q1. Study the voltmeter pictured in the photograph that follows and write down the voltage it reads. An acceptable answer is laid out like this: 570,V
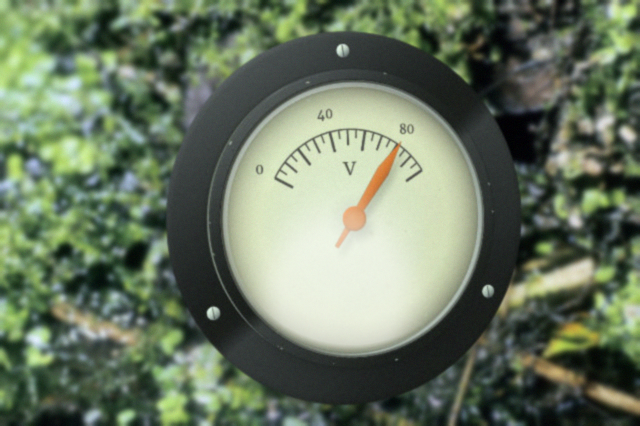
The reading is 80,V
